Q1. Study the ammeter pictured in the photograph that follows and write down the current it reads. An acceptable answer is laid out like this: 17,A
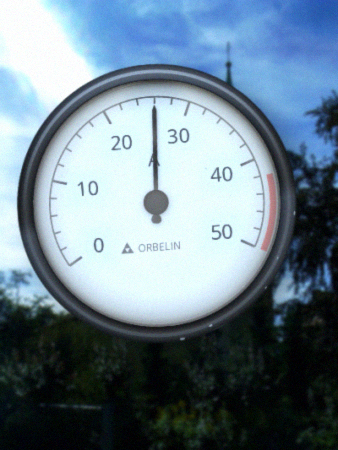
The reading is 26,A
